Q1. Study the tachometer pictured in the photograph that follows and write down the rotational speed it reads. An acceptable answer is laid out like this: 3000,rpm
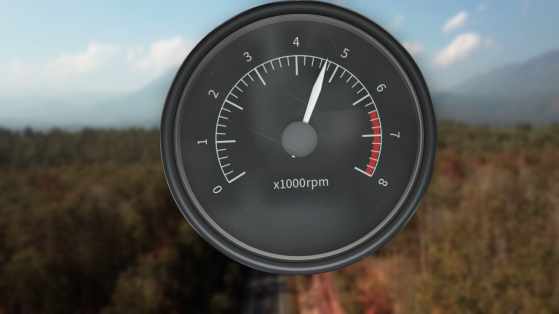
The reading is 4700,rpm
